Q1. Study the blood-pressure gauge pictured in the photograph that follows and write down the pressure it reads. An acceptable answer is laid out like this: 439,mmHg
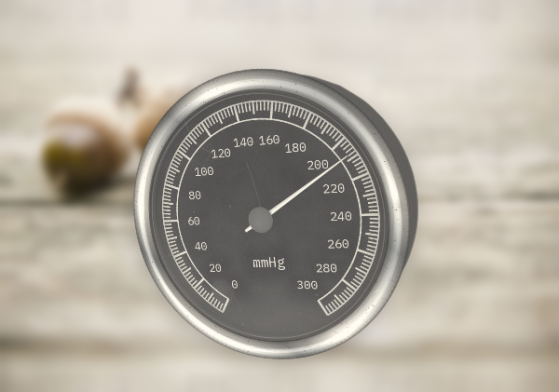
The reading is 208,mmHg
